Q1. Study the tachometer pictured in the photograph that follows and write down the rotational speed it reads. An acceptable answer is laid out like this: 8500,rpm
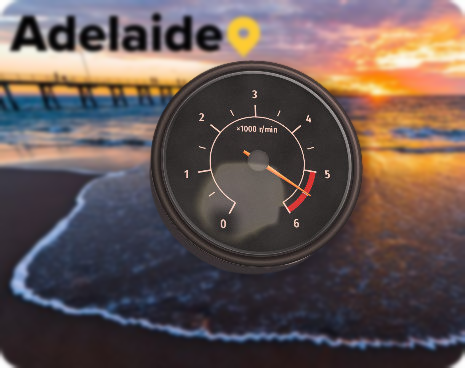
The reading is 5500,rpm
